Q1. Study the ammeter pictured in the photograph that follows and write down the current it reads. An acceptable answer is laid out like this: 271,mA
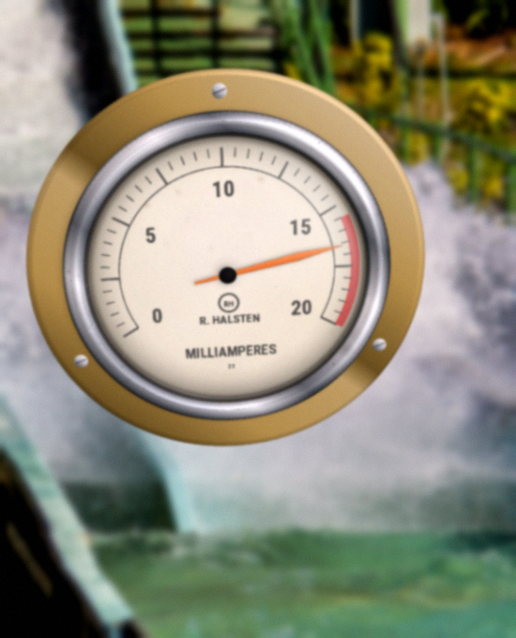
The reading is 16.5,mA
